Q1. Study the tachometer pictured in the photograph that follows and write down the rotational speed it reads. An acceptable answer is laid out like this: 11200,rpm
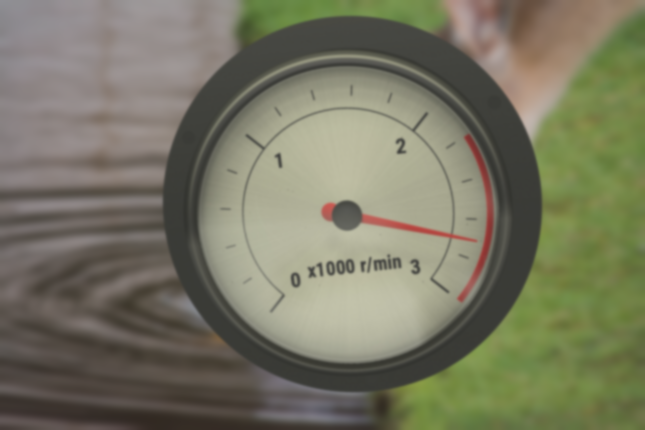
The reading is 2700,rpm
